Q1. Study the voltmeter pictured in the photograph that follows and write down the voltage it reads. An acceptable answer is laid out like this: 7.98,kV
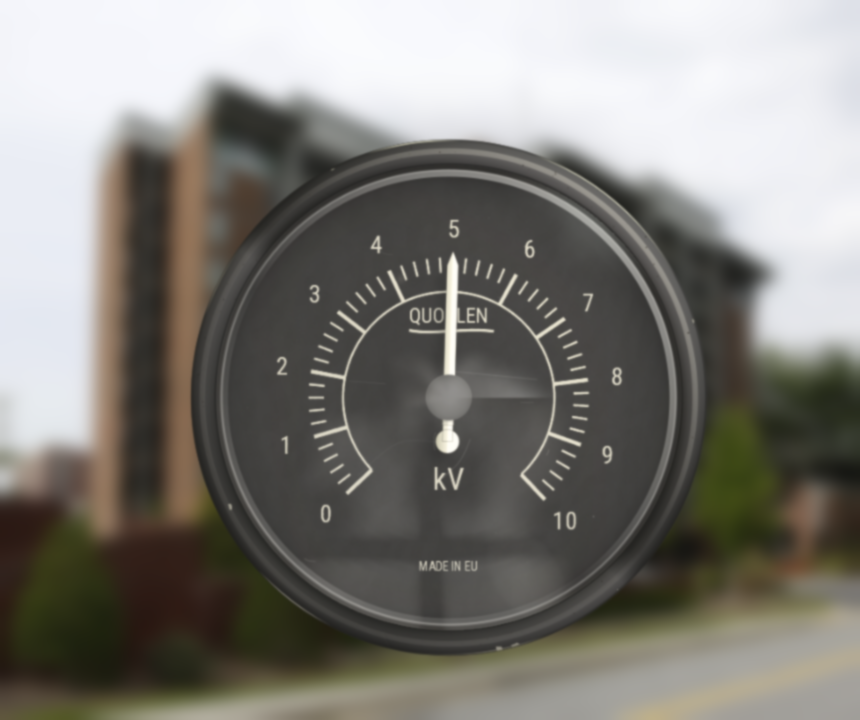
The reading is 5,kV
